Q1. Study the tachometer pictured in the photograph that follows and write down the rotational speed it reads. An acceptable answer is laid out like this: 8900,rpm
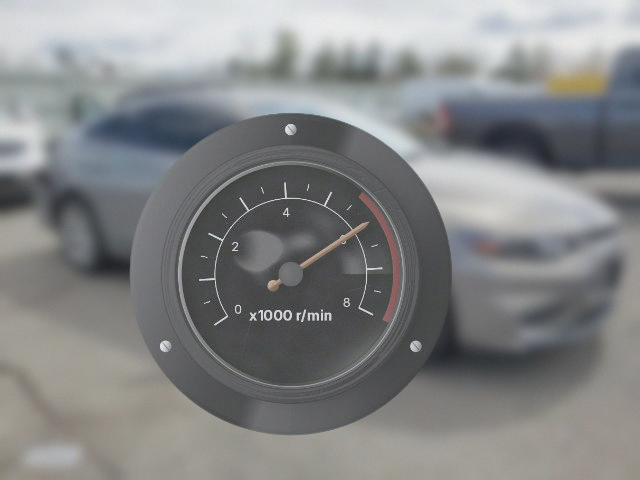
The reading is 6000,rpm
